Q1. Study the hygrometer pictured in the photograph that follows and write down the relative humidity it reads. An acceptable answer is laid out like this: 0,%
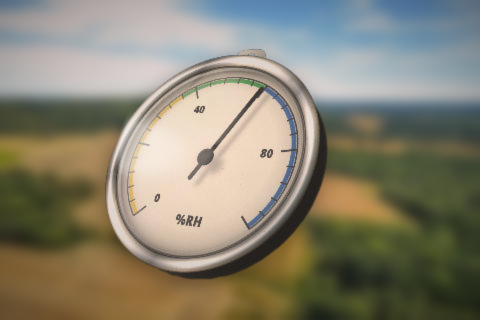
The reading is 60,%
